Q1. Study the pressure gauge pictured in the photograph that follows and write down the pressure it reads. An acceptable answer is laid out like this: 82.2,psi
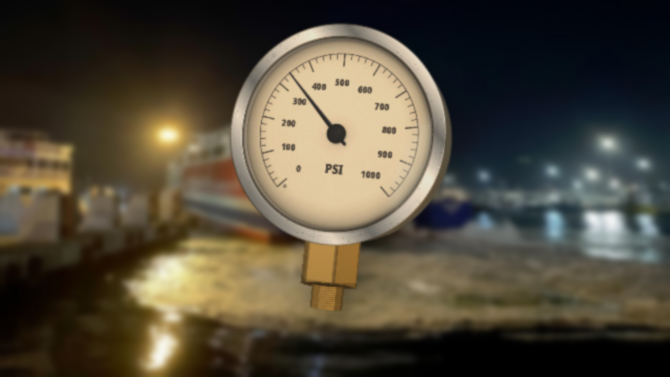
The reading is 340,psi
